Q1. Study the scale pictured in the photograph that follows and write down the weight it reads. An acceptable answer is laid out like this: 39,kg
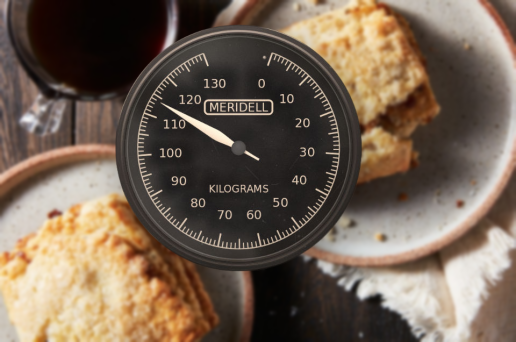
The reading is 114,kg
